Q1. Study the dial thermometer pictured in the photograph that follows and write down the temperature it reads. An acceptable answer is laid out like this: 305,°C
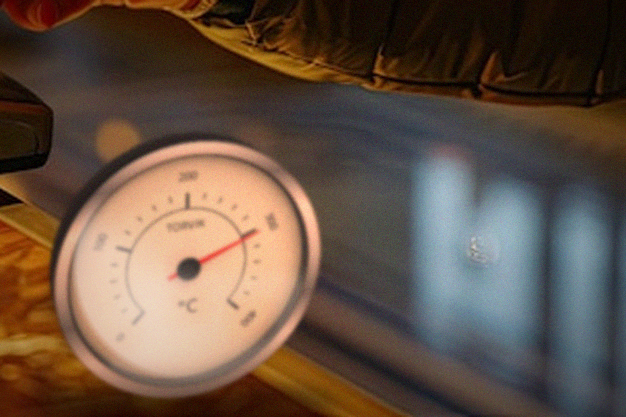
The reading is 300,°C
